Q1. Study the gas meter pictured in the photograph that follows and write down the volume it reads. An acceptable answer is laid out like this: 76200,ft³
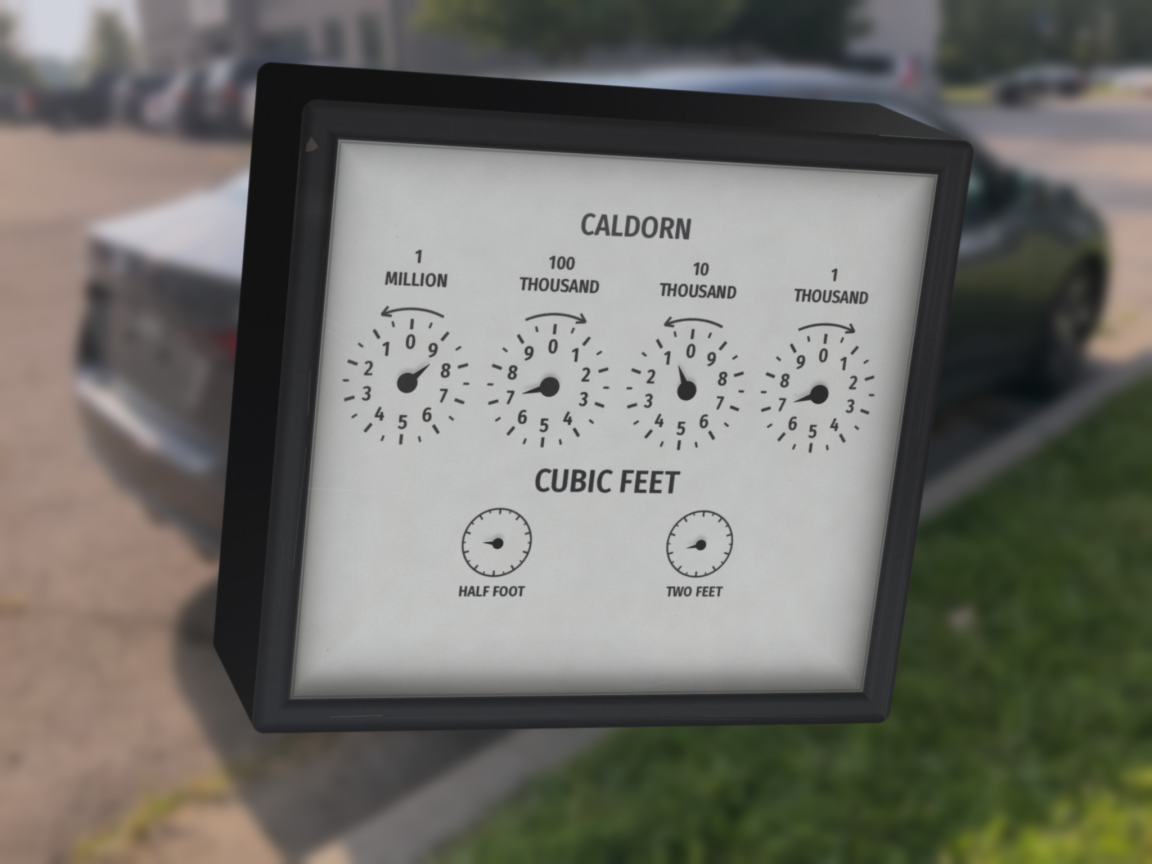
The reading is 870700,ft³
